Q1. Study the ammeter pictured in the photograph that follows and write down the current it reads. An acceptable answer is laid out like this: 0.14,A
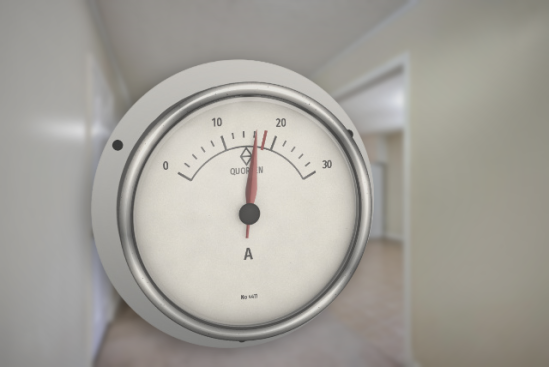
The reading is 16,A
